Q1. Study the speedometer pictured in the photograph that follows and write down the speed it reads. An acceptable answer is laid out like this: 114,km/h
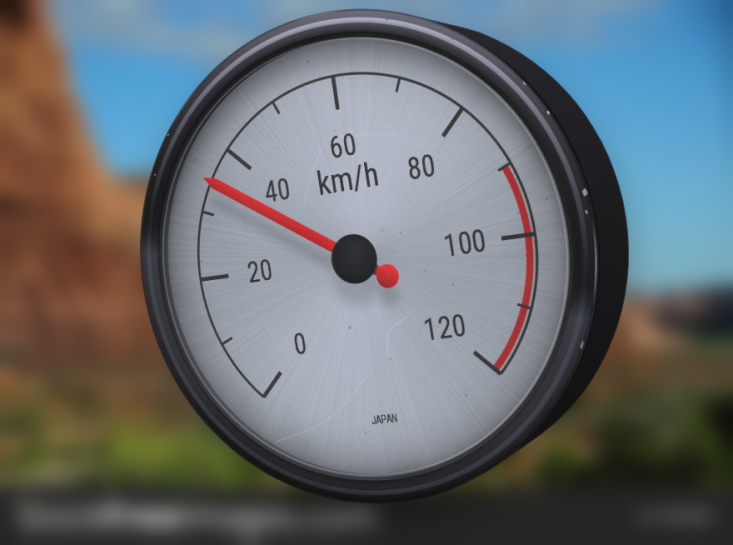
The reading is 35,km/h
